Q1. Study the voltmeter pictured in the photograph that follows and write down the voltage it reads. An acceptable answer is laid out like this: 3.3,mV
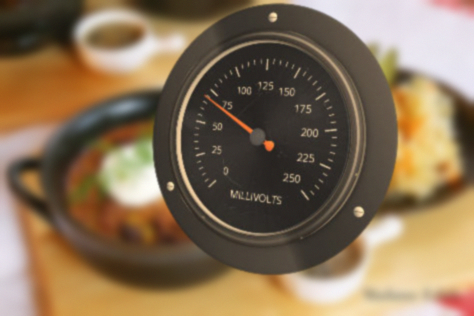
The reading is 70,mV
